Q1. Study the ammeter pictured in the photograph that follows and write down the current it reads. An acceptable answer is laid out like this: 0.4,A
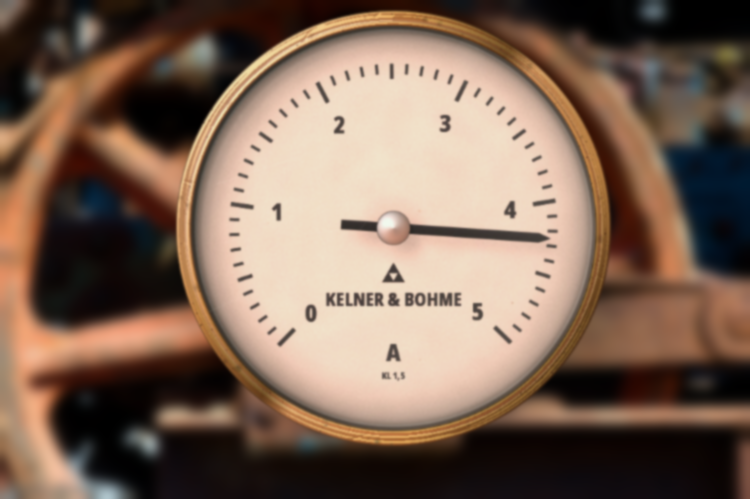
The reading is 4.25,A
